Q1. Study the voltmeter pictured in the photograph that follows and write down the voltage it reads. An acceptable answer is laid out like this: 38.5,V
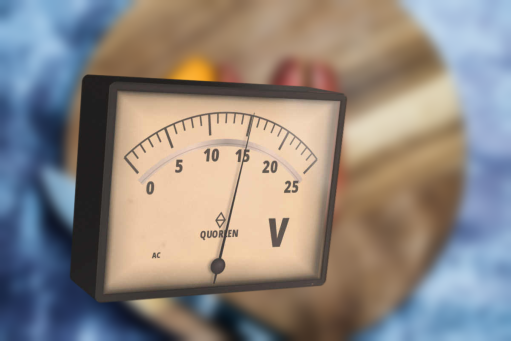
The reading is 15,V
